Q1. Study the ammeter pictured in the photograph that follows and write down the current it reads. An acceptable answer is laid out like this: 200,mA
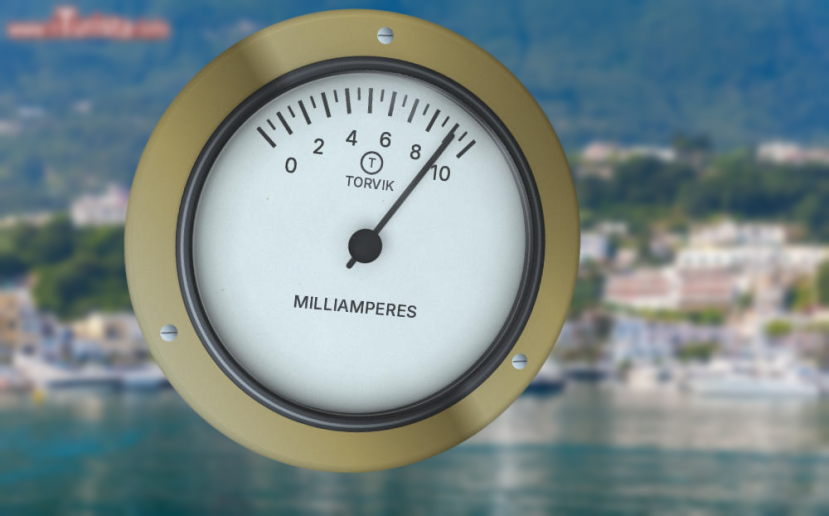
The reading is 9,mA
